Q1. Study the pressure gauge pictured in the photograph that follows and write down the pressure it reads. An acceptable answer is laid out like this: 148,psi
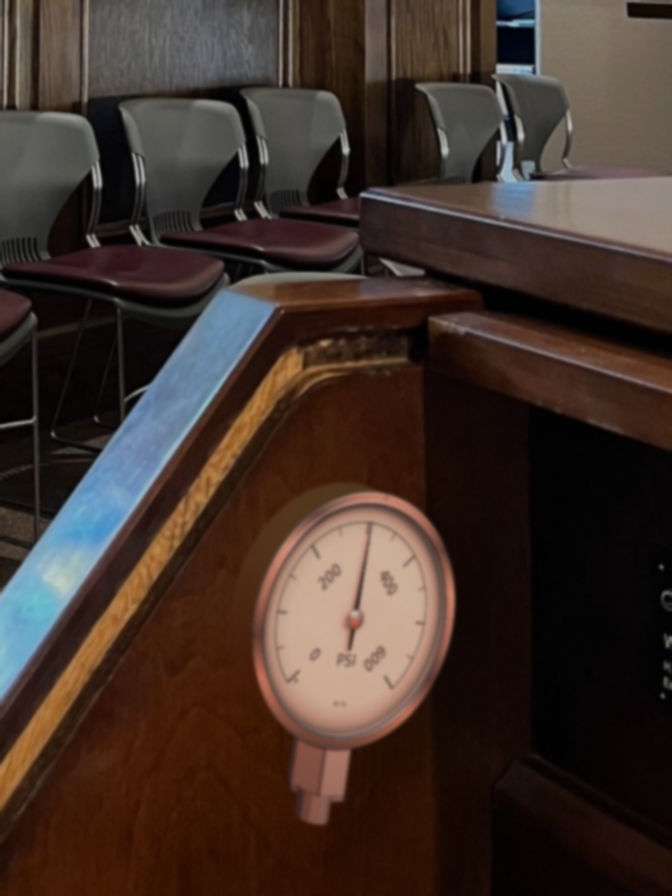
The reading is 300,psi
